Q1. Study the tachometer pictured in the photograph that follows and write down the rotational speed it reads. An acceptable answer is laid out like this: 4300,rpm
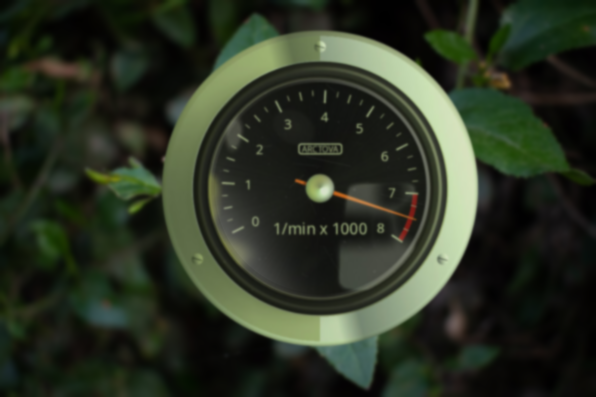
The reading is 7500,rpm
